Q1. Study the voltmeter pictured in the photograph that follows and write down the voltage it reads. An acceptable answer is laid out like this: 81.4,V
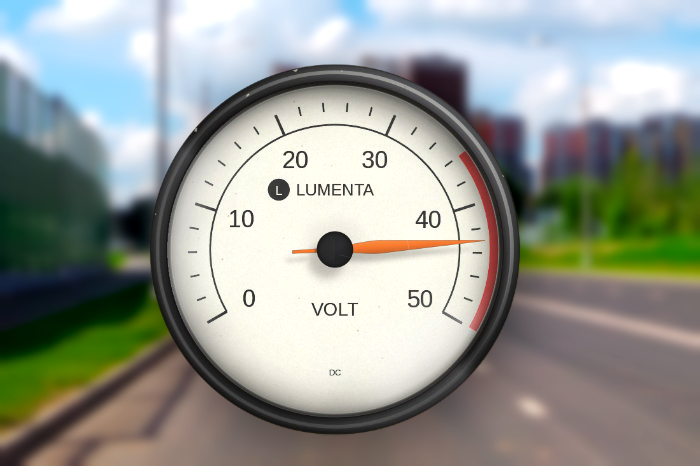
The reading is 43,V
